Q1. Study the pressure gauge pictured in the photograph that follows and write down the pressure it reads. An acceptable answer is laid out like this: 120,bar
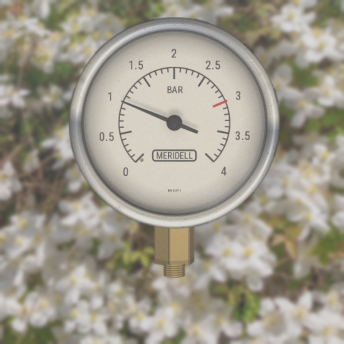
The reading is 1,bar
